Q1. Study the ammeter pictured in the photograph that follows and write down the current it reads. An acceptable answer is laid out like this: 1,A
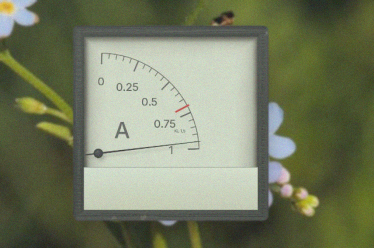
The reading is 0.95,A
